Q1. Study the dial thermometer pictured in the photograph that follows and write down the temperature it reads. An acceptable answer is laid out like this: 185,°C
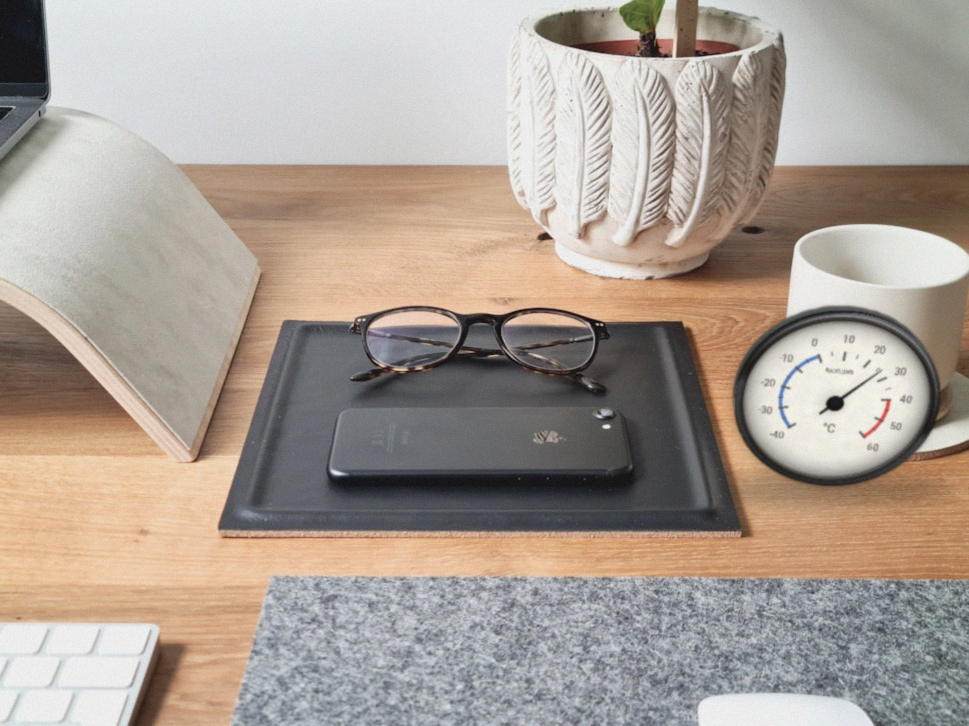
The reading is 25,°C
